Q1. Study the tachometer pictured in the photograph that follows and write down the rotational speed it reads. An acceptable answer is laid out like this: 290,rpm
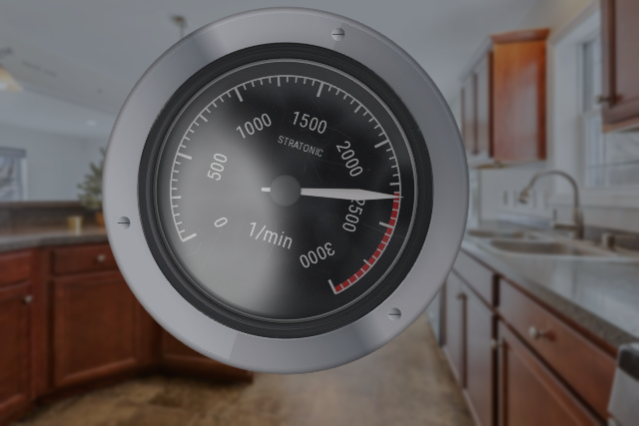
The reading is 2325,rpm
